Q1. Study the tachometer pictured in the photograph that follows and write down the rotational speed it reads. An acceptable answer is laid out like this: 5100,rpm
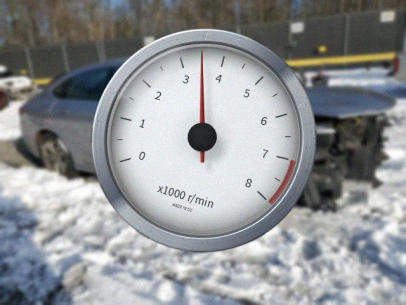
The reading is 3500,rpm
